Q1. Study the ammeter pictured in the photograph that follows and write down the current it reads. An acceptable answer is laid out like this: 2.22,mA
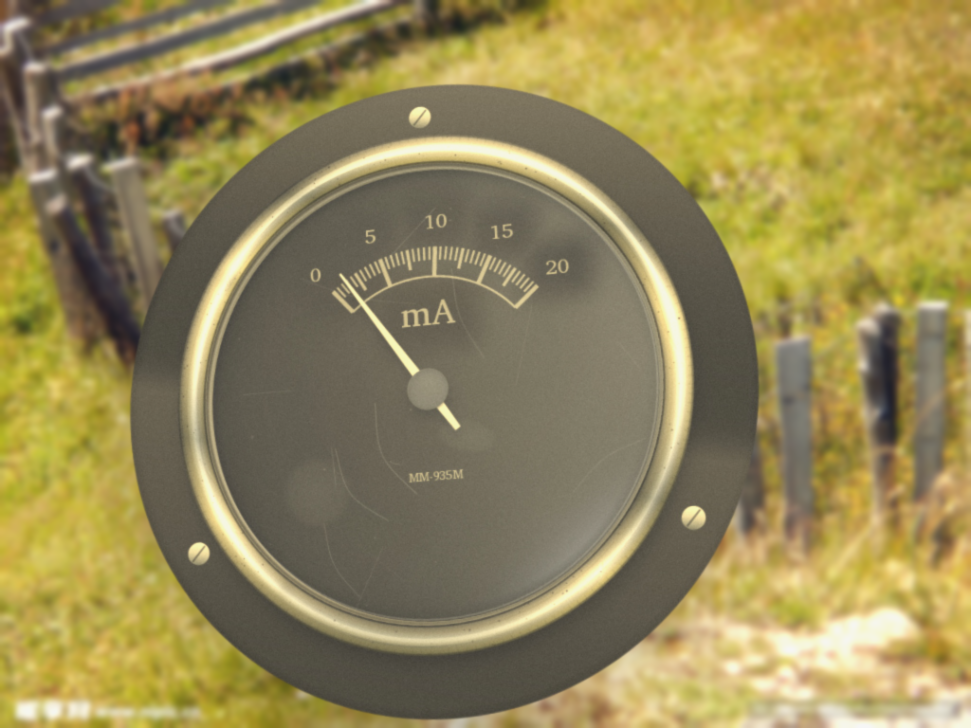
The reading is 1.5,mA
